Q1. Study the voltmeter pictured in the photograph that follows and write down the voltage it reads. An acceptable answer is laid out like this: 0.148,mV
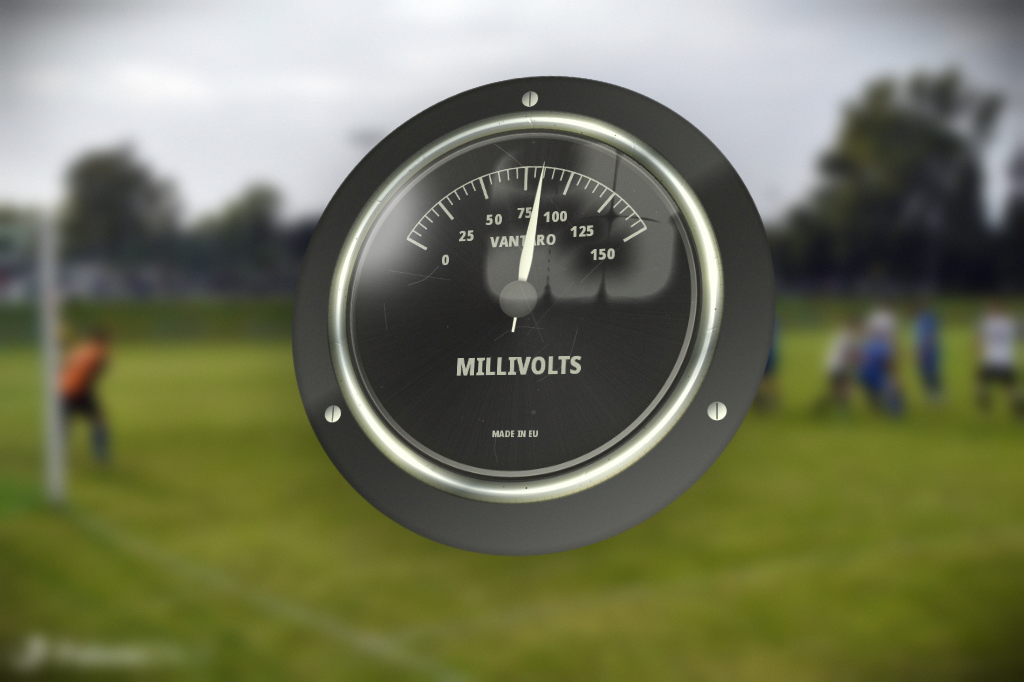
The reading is 85,mV
